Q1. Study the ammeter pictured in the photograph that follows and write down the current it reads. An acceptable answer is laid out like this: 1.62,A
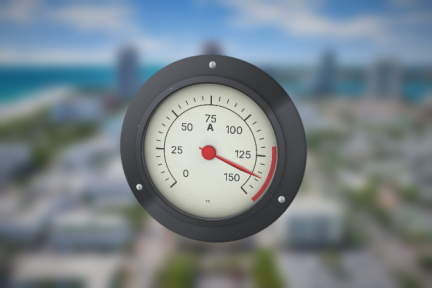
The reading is 137.5,A
